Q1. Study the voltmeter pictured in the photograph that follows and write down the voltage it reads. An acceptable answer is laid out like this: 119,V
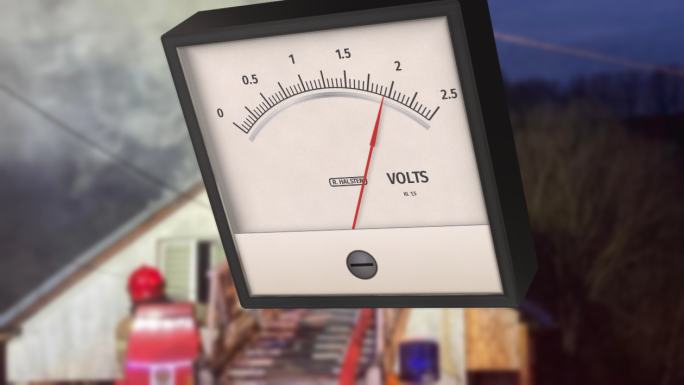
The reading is 1.95,V
